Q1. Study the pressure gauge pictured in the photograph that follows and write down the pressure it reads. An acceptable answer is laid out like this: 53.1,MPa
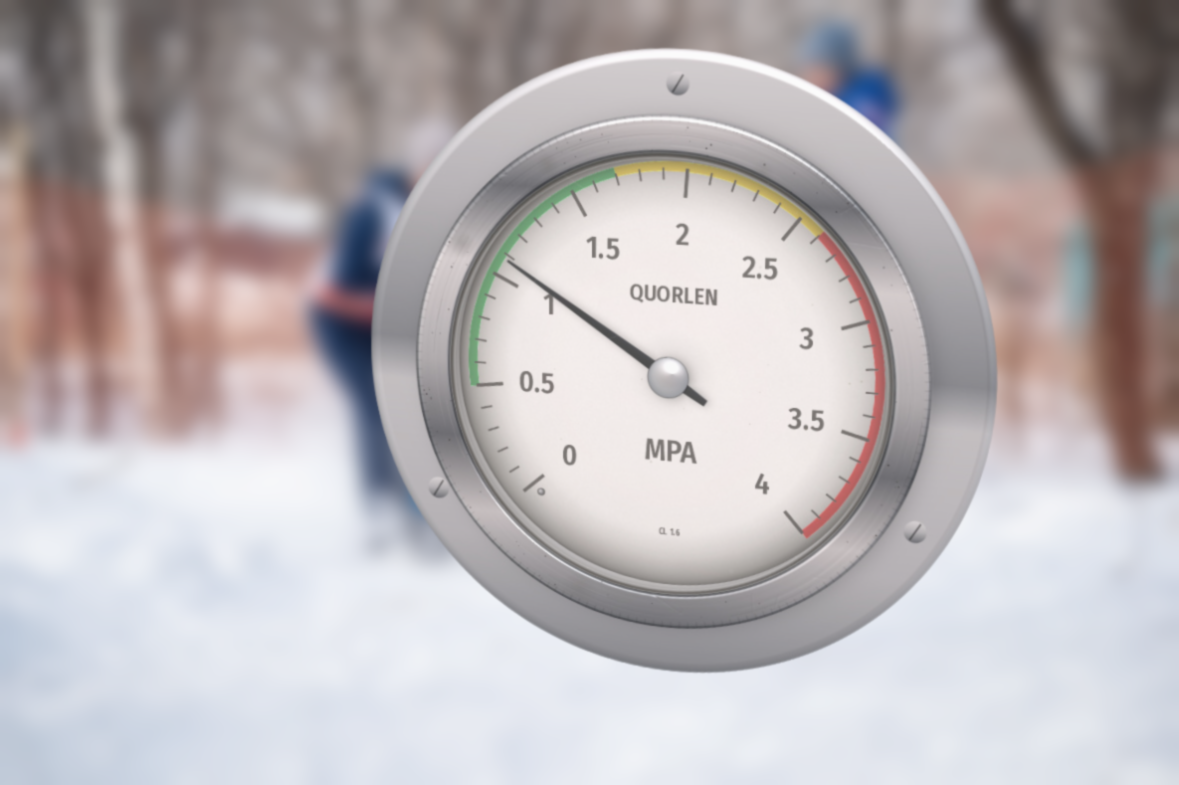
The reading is 1.1,MPa
